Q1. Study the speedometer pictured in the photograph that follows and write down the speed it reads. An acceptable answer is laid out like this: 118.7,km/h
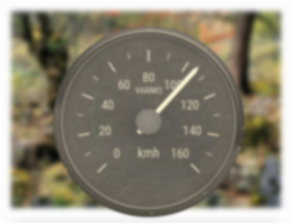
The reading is 105,km/h
